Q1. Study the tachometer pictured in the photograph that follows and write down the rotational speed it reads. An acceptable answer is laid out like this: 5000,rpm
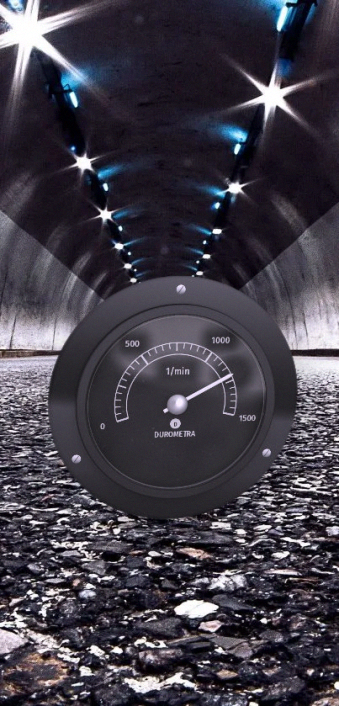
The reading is 1200,rpm
